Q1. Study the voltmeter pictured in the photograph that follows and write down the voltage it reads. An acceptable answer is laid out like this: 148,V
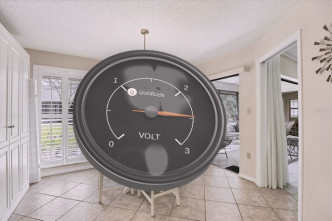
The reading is 2.5,V
